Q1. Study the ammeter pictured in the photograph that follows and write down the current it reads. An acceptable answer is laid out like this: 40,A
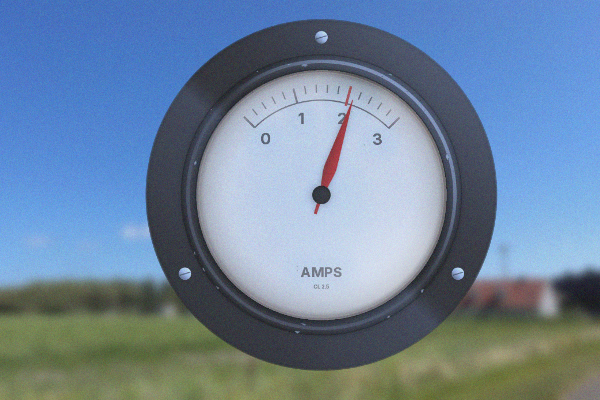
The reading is 2.1,A
